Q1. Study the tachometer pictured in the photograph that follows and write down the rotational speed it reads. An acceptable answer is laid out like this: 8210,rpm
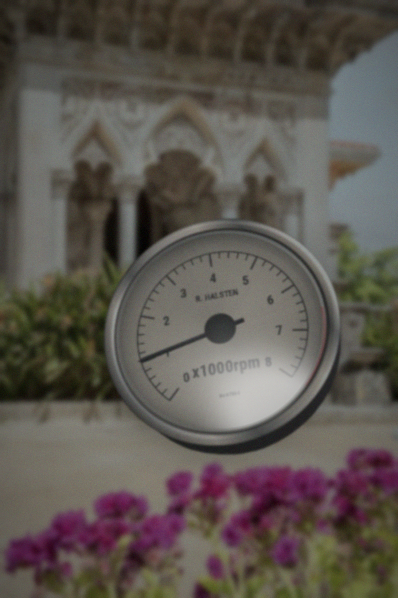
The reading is 1000,rpm
